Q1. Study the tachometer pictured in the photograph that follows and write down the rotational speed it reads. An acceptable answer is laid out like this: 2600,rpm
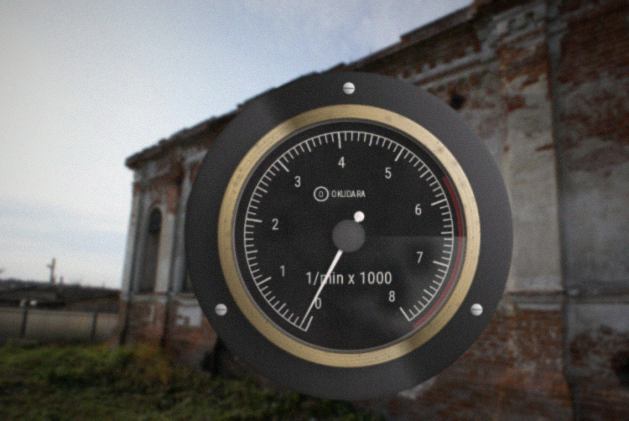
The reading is 100,rpm
